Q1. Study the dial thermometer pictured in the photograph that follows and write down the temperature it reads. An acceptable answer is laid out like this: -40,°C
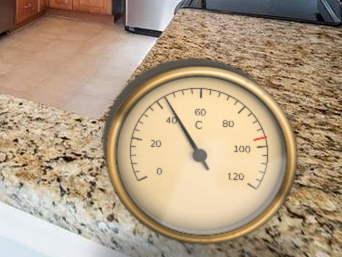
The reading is 44,°C
